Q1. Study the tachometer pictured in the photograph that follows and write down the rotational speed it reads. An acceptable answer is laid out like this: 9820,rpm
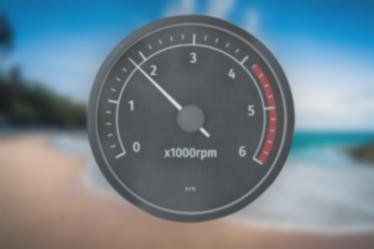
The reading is 1800,rpm
